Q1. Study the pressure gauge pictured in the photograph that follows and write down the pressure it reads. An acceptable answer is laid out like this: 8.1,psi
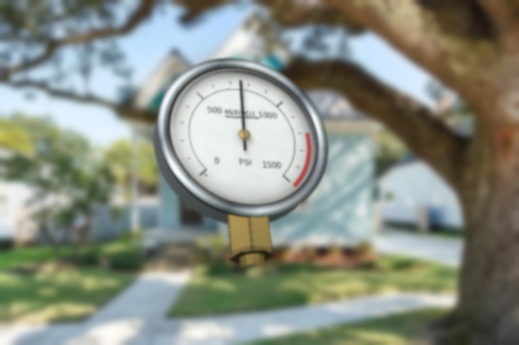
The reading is 750,psi
